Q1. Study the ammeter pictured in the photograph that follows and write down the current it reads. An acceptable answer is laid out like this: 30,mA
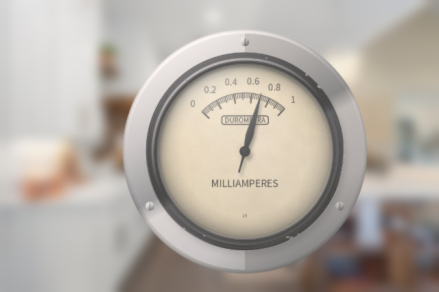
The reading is 0.7,mA
